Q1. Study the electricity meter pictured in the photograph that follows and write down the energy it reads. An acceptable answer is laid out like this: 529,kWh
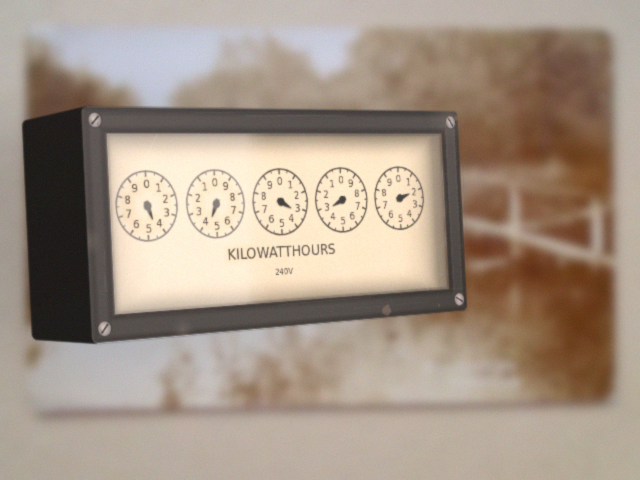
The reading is 44332,kWh
